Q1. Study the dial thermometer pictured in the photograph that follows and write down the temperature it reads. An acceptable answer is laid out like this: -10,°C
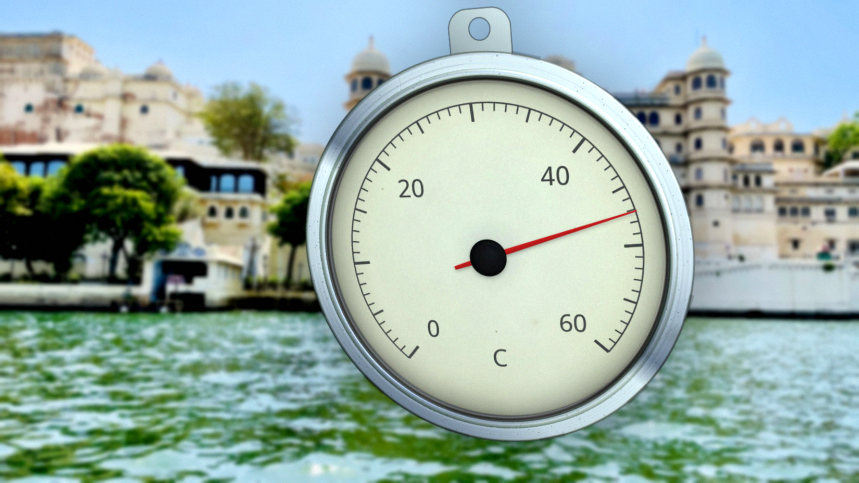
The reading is 47,°C
